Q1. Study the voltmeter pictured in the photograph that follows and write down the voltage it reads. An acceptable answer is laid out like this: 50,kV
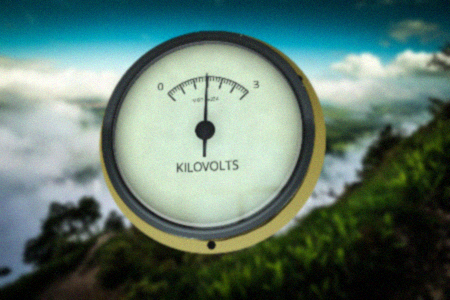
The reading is 1.5,kV
